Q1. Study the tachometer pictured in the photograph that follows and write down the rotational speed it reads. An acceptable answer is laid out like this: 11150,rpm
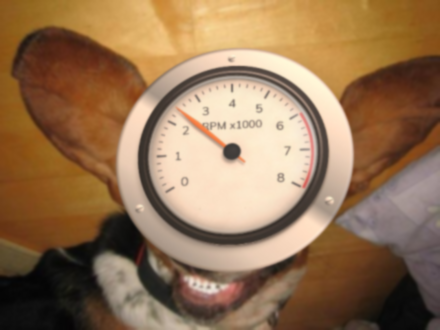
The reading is 2400,rpm
